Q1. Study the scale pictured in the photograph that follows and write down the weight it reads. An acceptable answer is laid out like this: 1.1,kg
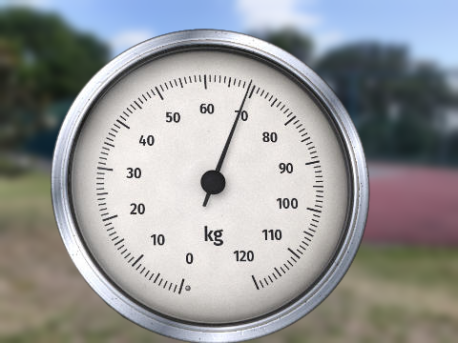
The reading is 69,kg
